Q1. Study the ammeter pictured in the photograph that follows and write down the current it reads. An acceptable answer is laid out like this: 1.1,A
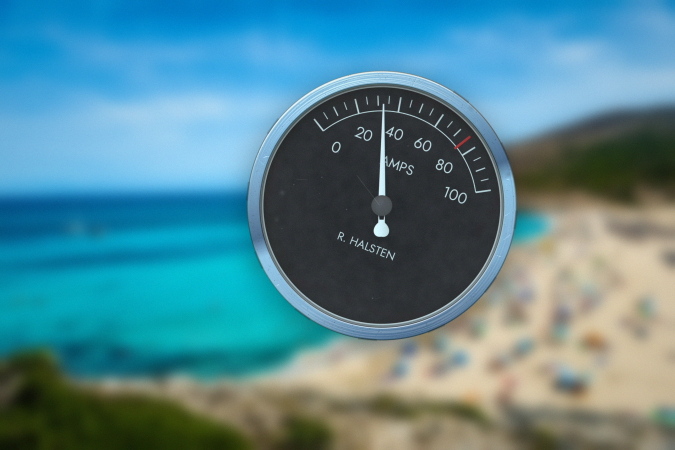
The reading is 32.5,A
